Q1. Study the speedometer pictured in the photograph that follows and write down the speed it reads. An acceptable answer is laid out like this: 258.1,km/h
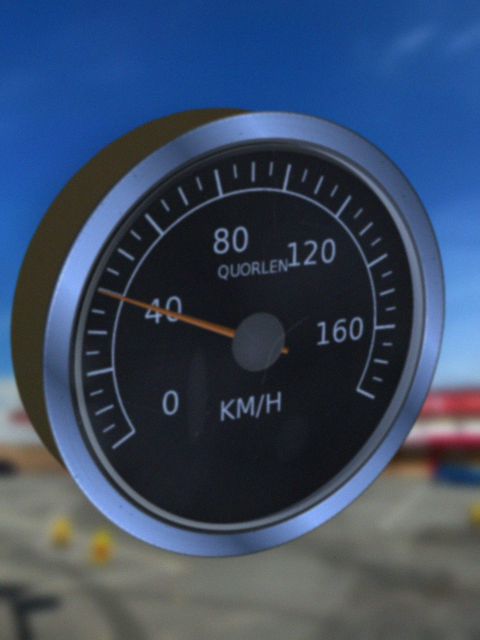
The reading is 40,km/h
